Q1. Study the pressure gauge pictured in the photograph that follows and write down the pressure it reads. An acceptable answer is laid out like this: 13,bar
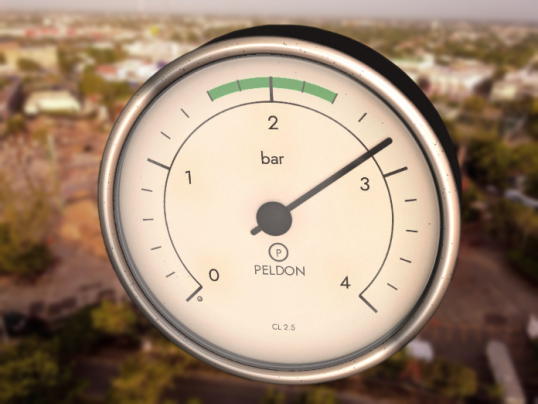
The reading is 2.8,bar
